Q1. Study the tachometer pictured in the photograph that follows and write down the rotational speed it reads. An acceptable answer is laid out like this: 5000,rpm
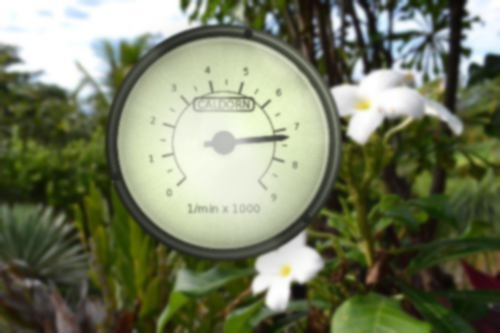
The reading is 7250,rpm
